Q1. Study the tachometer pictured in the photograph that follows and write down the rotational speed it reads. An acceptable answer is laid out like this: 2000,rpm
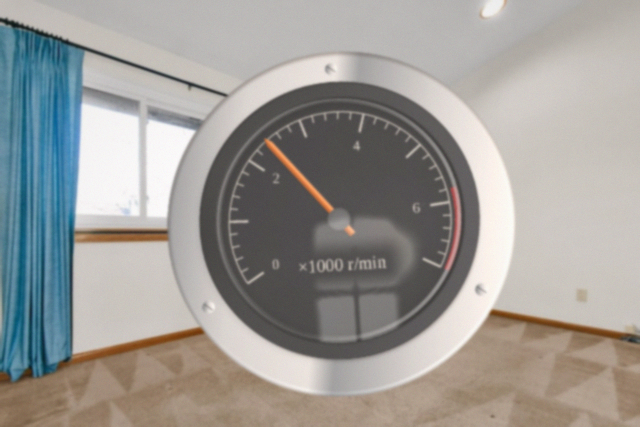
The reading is 2400,rpm
